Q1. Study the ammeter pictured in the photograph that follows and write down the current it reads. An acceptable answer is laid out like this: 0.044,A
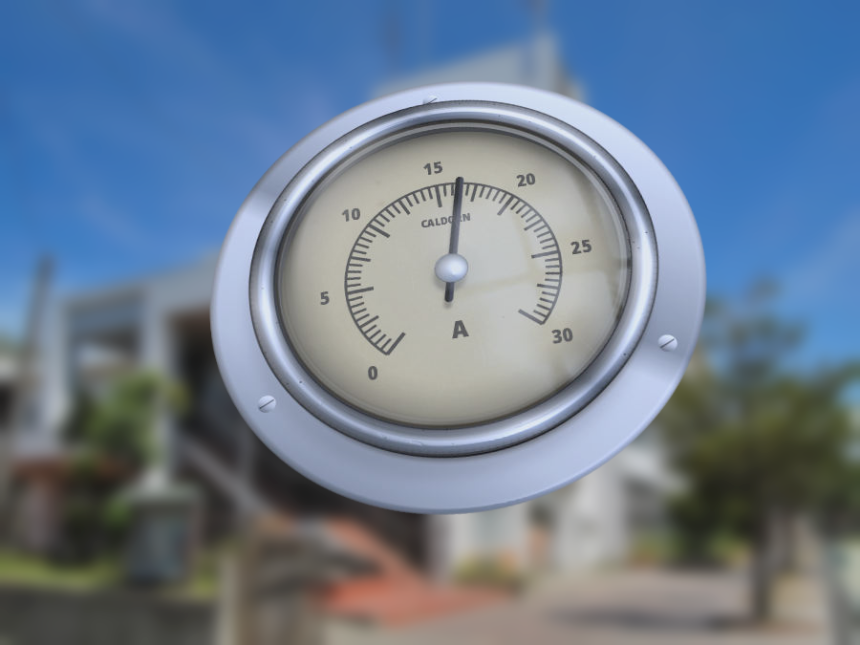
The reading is 16.5,A
